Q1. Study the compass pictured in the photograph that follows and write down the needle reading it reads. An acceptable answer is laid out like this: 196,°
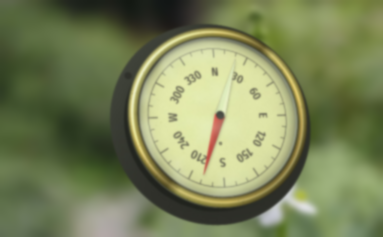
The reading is 200,°
